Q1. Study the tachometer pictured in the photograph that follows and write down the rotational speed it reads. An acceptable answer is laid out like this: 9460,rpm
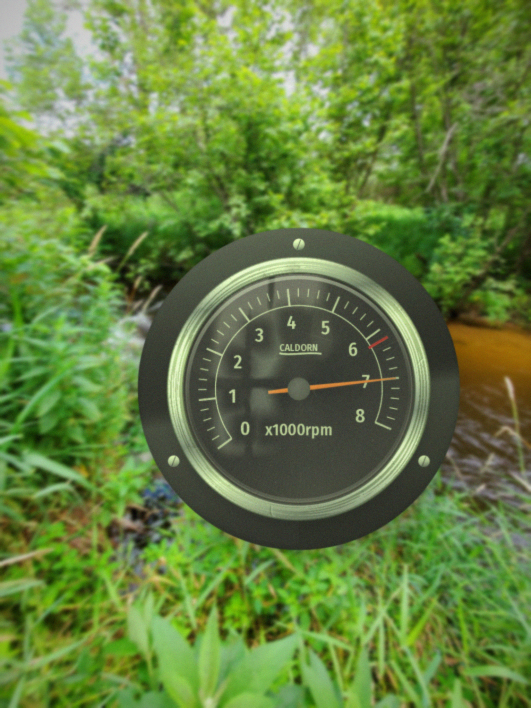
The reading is 7000,rpm
